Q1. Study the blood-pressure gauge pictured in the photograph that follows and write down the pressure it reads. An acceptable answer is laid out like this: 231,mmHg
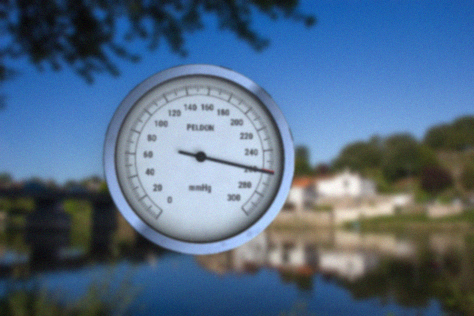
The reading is 260,mmHg
